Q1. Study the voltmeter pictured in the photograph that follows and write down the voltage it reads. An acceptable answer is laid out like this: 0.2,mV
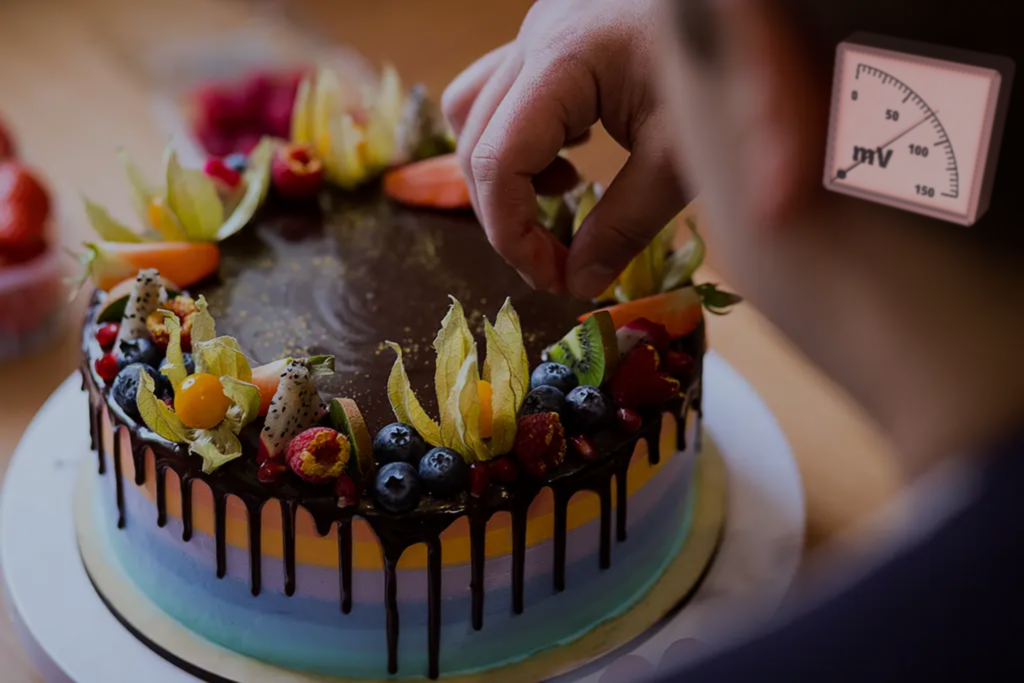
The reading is 75,mV
